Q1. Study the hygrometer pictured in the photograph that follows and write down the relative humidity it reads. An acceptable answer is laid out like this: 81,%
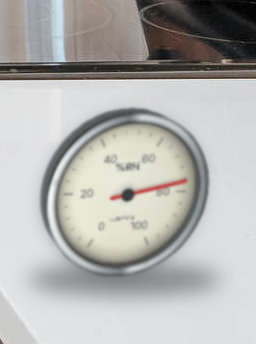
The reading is 76,%
